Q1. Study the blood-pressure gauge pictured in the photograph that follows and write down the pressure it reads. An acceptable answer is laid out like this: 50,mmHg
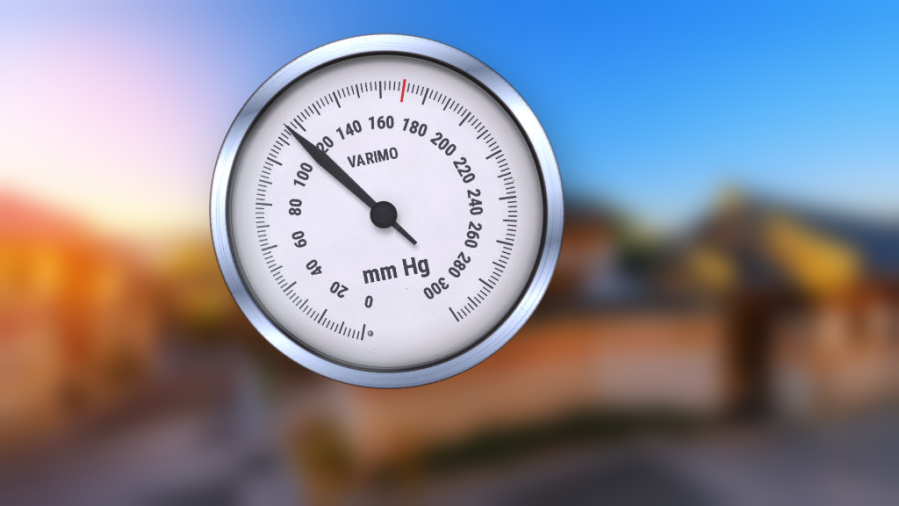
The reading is 116,mmHg
